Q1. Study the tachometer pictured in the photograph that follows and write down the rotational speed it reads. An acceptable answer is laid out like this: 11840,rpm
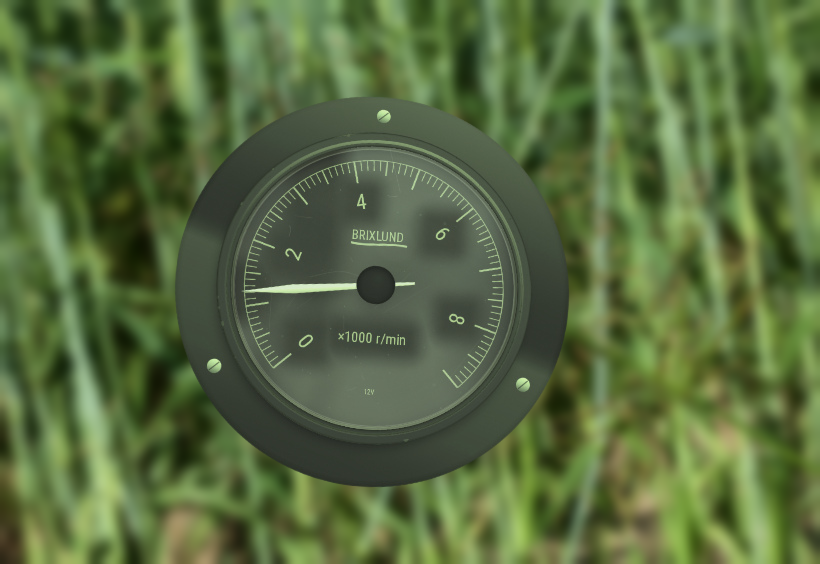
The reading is 1200,rpm
